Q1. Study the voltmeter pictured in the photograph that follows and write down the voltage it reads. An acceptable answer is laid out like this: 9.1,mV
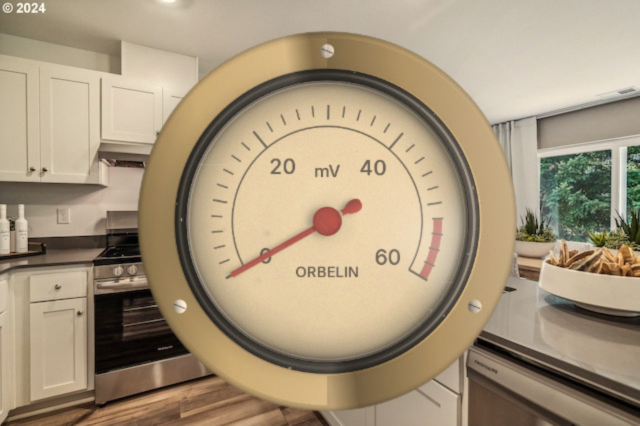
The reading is 0,mV
